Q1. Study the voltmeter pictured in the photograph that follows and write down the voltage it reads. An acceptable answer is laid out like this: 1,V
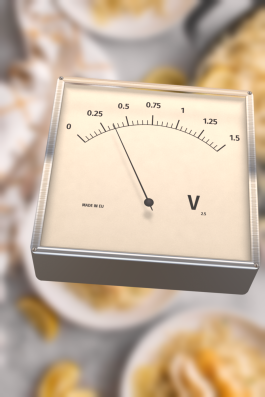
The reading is 0.35,V
